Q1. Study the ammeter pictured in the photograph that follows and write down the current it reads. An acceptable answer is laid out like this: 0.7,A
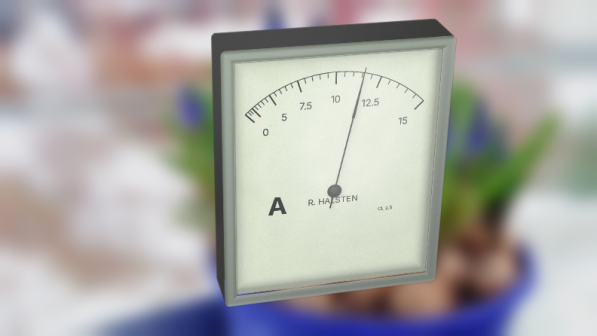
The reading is 11.5,A
